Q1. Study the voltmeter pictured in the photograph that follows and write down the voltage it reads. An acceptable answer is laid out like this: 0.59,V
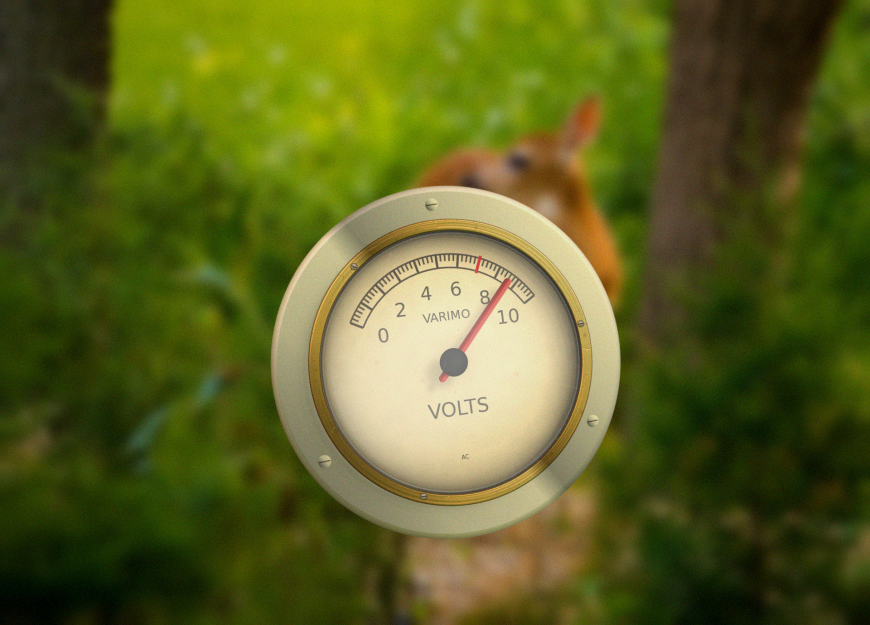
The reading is 8.6,V
